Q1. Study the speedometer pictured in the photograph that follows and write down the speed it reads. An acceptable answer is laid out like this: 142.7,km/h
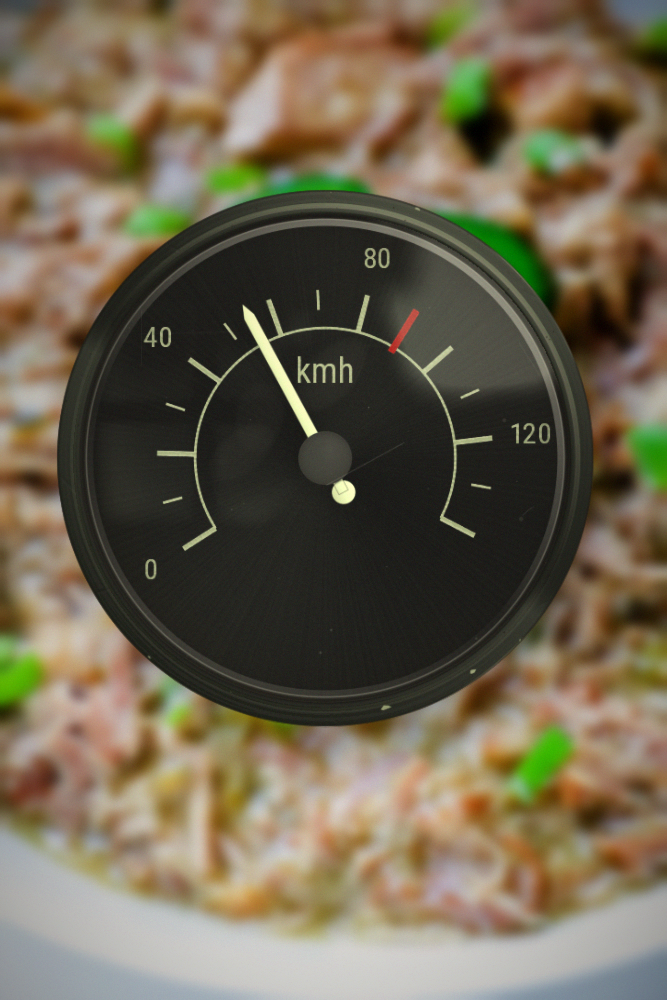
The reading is 55,km/h
